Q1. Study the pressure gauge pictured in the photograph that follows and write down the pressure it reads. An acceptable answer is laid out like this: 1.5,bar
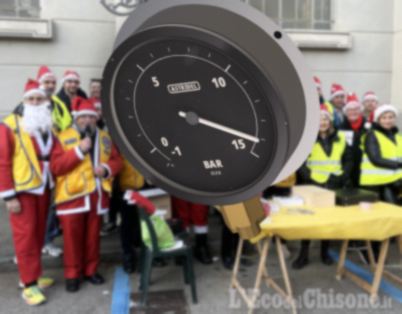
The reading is 14,bar
